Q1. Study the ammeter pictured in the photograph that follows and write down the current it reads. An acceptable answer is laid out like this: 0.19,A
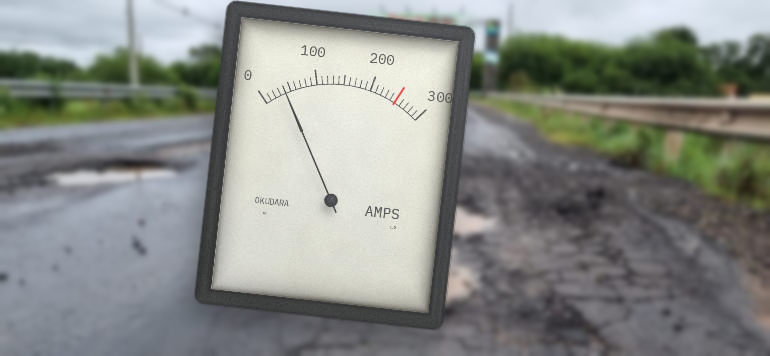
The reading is 40,A
